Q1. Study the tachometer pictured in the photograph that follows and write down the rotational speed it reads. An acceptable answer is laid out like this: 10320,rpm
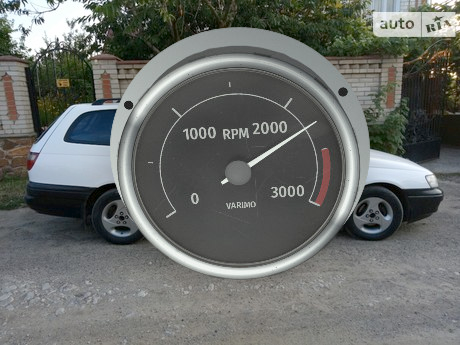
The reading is 2250,rpm
